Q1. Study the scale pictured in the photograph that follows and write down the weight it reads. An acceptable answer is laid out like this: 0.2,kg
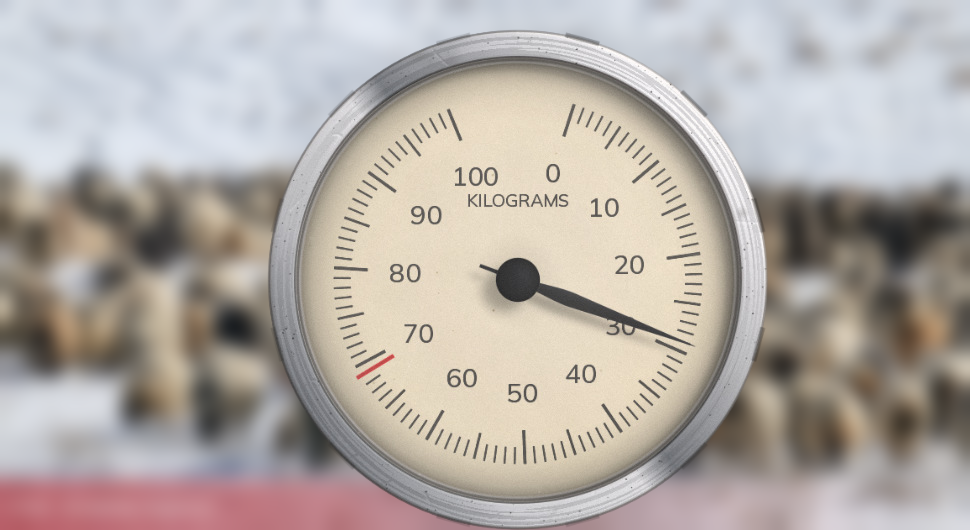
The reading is 29,kg
